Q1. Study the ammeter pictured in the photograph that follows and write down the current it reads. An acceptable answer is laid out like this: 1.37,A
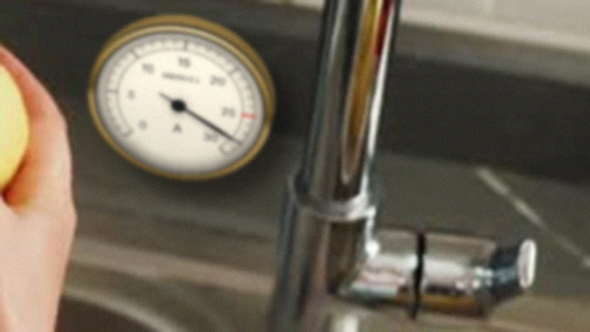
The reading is 28,A
